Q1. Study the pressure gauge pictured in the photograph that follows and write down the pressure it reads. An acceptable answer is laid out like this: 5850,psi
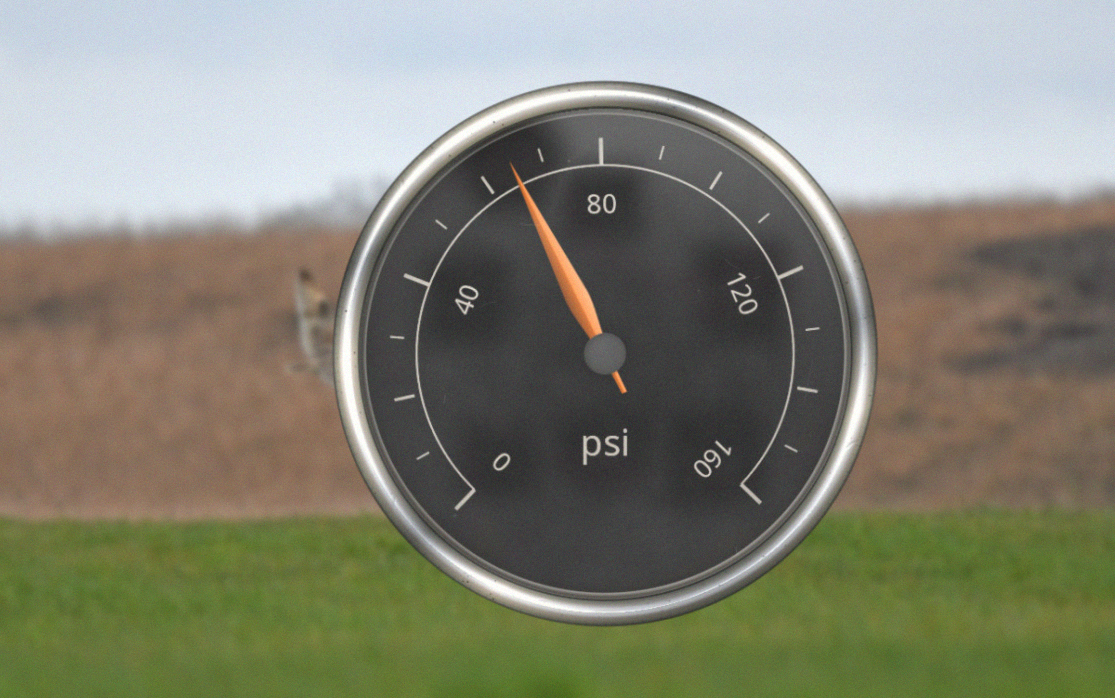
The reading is 65,psi
